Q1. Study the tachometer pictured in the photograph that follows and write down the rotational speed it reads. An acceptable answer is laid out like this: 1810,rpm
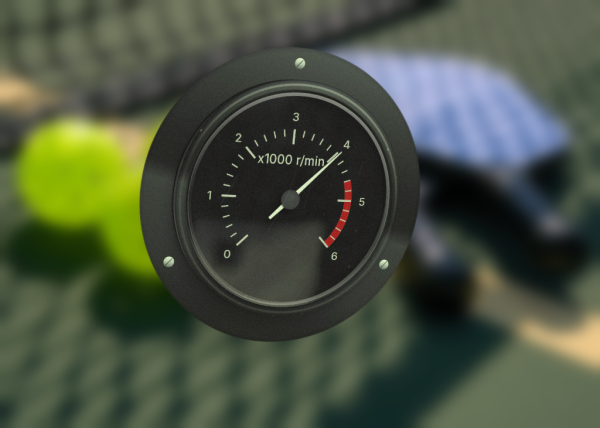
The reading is 4000,rpm
